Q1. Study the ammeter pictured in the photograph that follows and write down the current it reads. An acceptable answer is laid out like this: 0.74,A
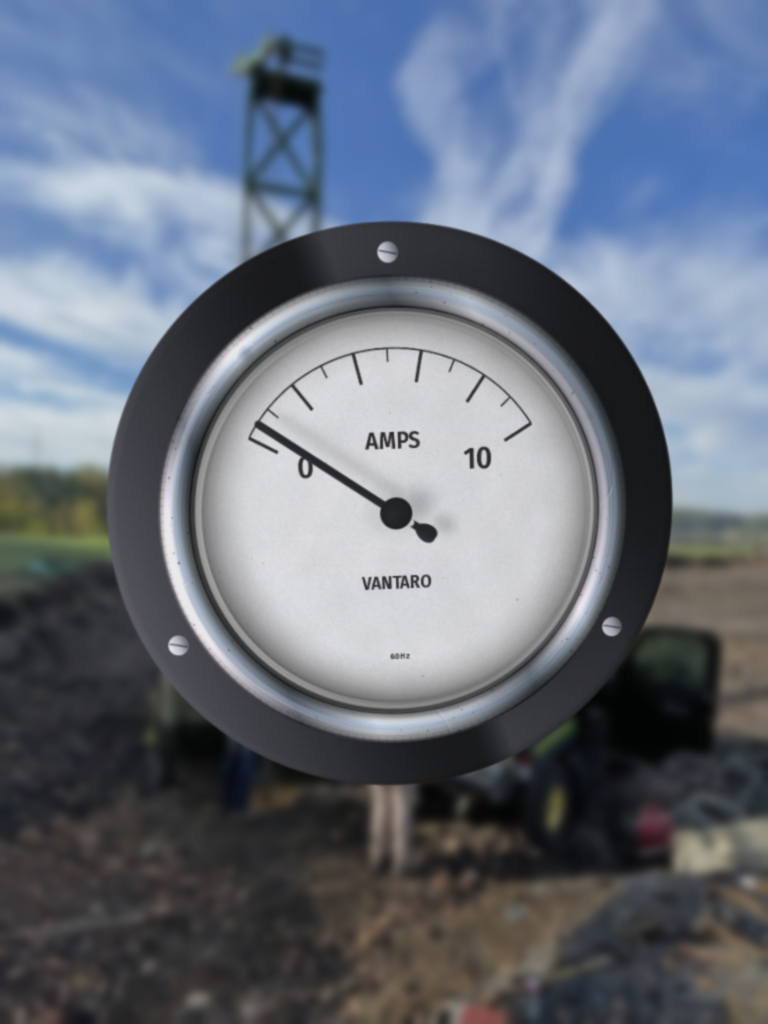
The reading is 0.5,A
